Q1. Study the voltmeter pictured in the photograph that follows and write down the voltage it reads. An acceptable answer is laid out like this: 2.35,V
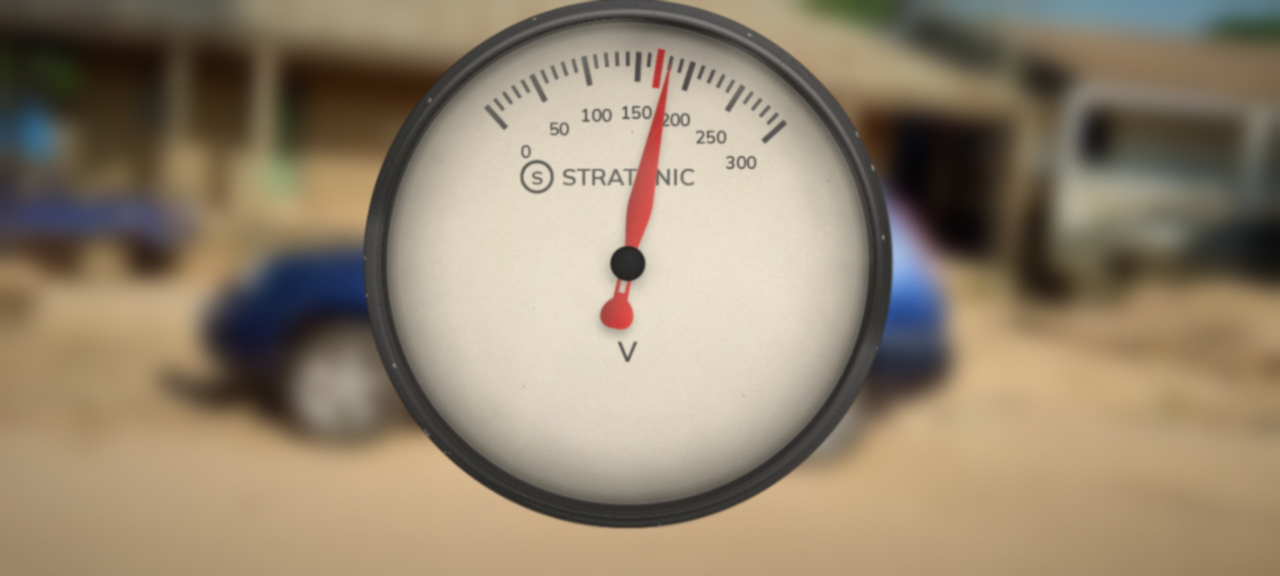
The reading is 180,V
